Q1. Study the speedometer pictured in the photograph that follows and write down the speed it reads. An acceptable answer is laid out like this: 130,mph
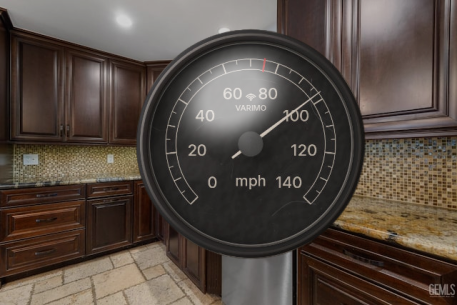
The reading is 97.5,mph
